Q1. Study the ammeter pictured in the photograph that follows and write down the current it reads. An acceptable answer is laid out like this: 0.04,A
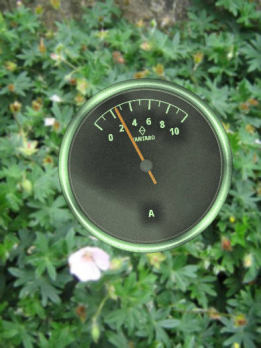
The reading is 2.5,A
